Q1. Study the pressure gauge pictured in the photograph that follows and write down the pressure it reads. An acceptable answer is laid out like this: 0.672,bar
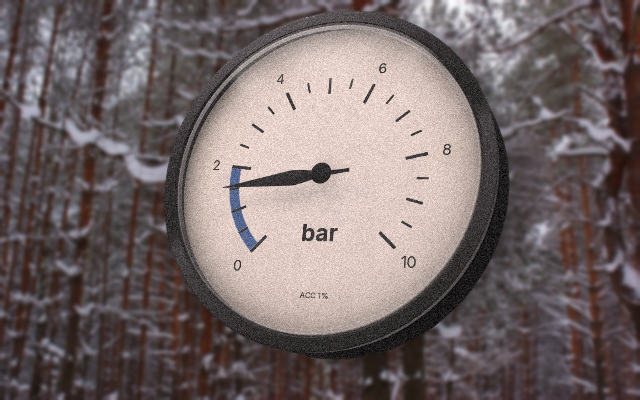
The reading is 1.5,bar
